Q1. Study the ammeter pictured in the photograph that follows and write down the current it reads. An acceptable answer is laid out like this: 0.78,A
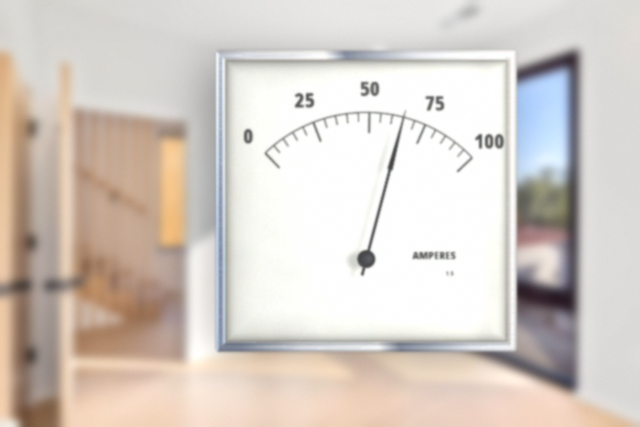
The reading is 65,A
